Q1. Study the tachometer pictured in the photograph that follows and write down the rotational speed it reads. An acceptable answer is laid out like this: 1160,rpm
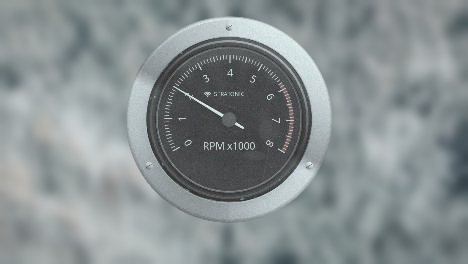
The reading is 2000,rpm
